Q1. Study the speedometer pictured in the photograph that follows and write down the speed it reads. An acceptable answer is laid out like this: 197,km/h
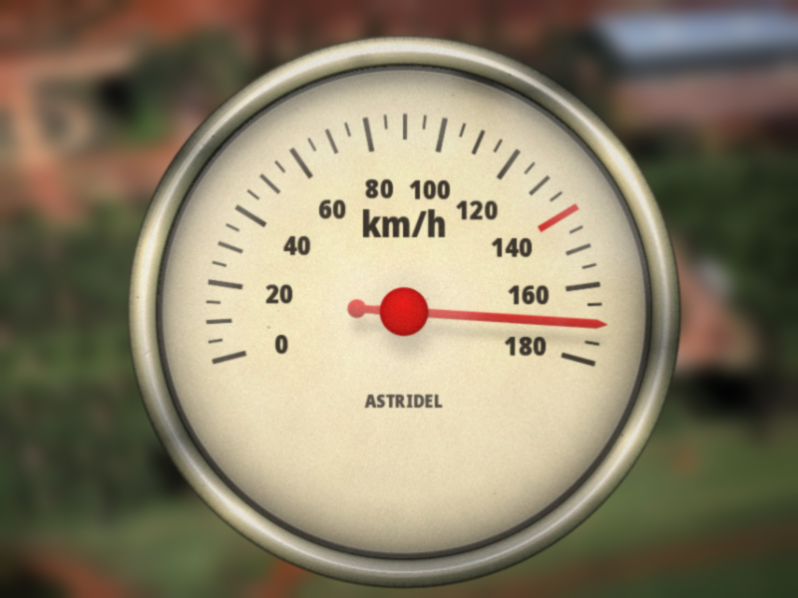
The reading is 170,km/h
